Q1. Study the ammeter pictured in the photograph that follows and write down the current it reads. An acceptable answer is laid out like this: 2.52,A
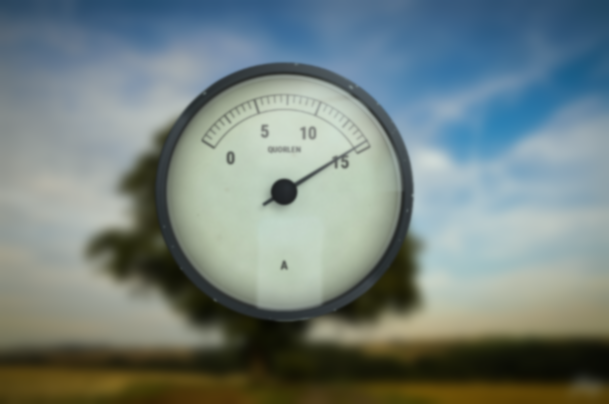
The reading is 14.5,A
